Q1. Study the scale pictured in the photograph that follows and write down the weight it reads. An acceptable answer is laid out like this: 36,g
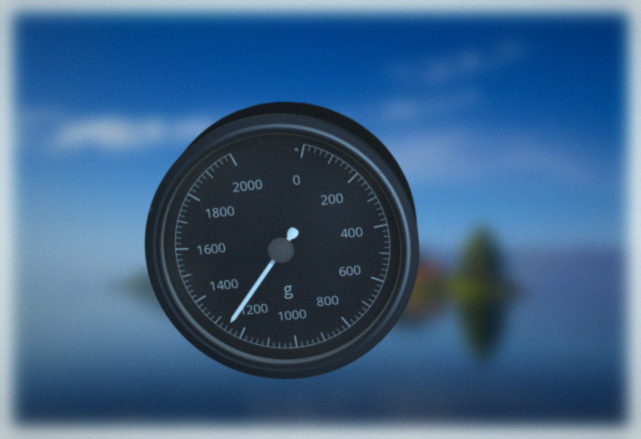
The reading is 1260,g
